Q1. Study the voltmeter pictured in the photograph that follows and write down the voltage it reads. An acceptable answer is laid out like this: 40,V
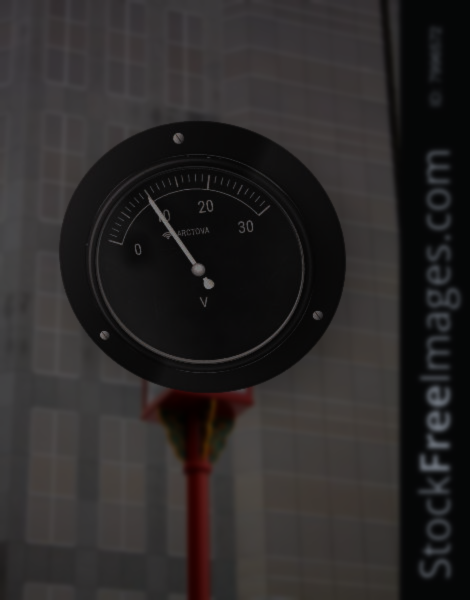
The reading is 10,V
